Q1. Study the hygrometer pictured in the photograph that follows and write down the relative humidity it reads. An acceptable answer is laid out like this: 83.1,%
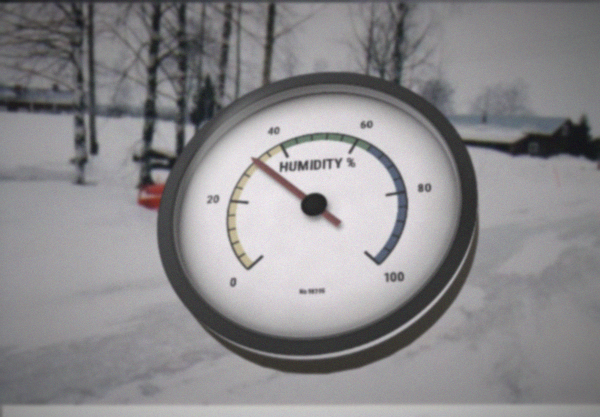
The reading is 32,%
